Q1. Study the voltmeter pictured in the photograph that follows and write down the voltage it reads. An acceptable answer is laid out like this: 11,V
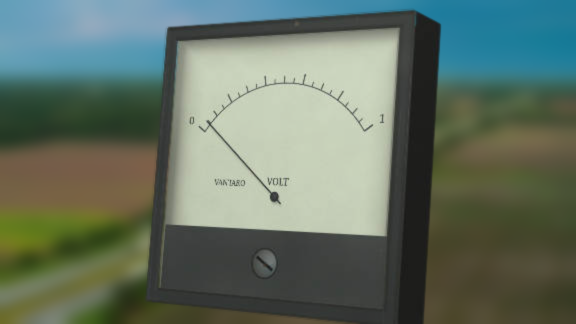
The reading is 0.05,V
